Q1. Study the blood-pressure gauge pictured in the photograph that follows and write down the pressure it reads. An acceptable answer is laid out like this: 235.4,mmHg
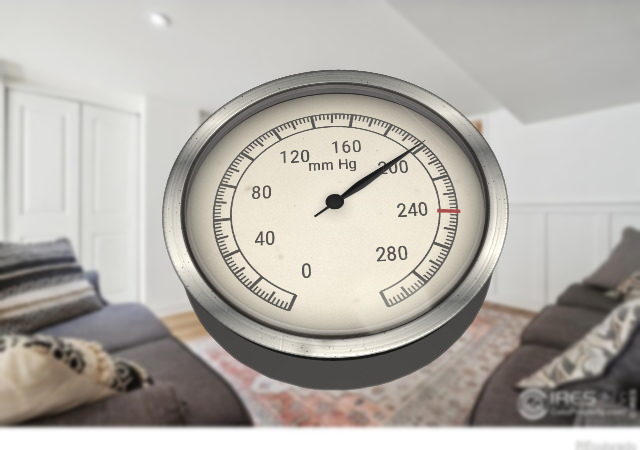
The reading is 200,mmHg
